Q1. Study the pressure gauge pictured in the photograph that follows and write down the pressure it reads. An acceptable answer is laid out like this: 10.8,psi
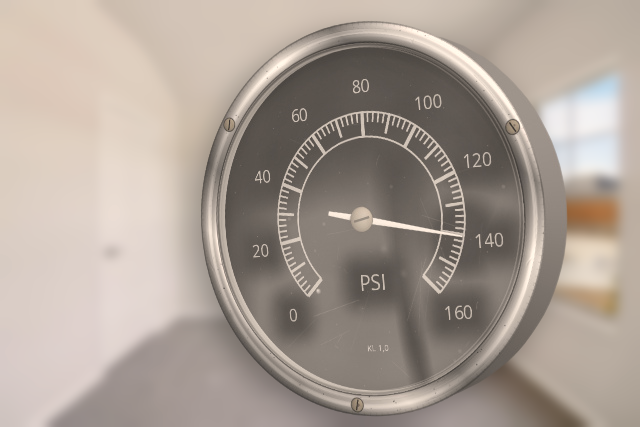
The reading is 140,psi
